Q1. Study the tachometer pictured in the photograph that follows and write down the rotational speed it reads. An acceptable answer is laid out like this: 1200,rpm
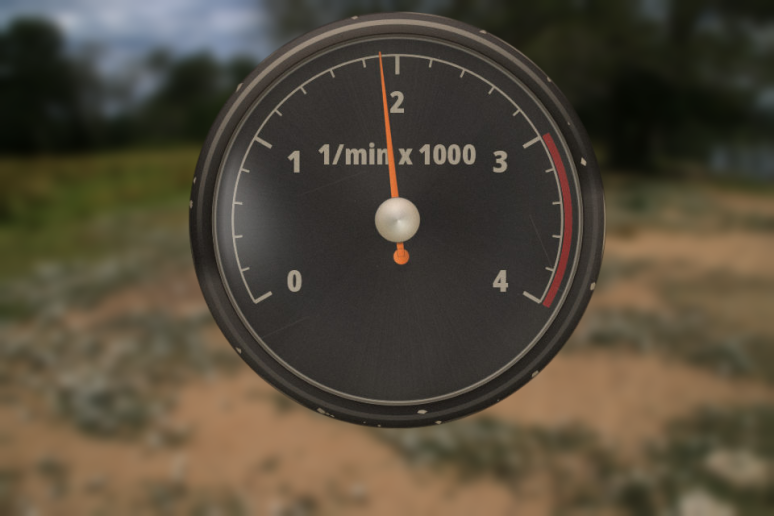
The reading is 1900,rpm
